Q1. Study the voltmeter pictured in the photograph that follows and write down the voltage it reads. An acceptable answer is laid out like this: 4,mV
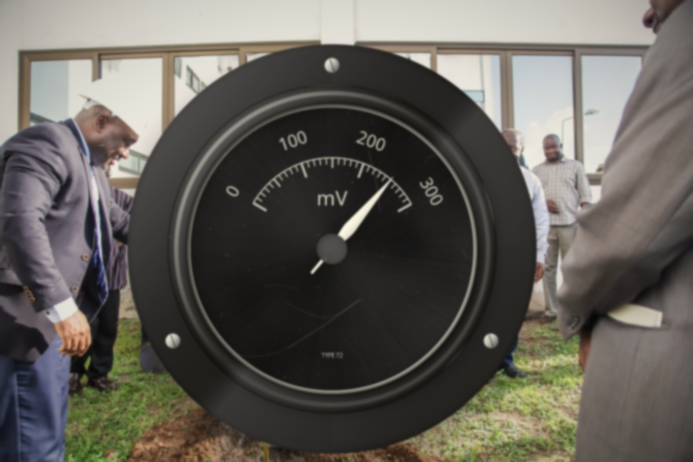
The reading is 250,mV
